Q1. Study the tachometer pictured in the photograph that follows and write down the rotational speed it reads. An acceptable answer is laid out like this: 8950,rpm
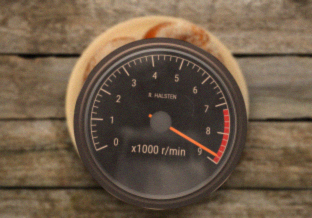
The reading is 8800,rpm
